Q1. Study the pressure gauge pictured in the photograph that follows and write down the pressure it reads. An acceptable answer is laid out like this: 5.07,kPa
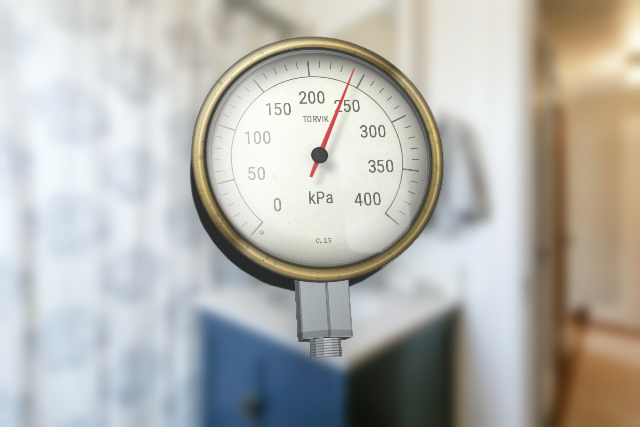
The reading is 240,kPa
